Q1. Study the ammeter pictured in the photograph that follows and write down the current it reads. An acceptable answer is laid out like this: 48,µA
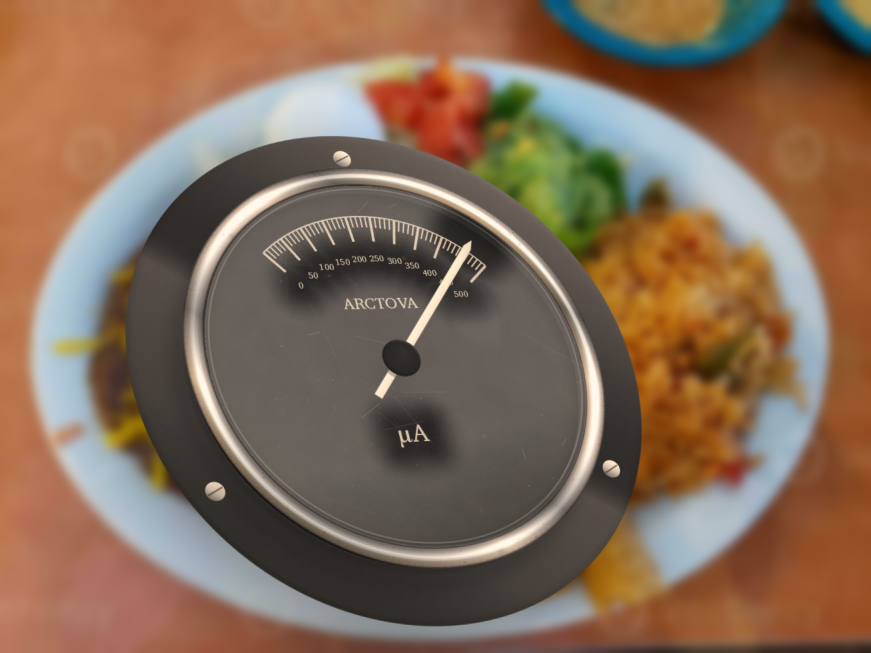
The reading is 450,µA
